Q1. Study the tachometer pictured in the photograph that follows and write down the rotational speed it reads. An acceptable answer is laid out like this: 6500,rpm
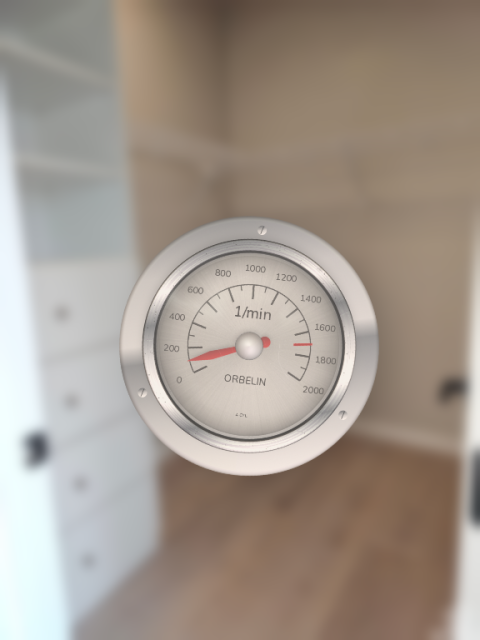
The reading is 100,rpm
